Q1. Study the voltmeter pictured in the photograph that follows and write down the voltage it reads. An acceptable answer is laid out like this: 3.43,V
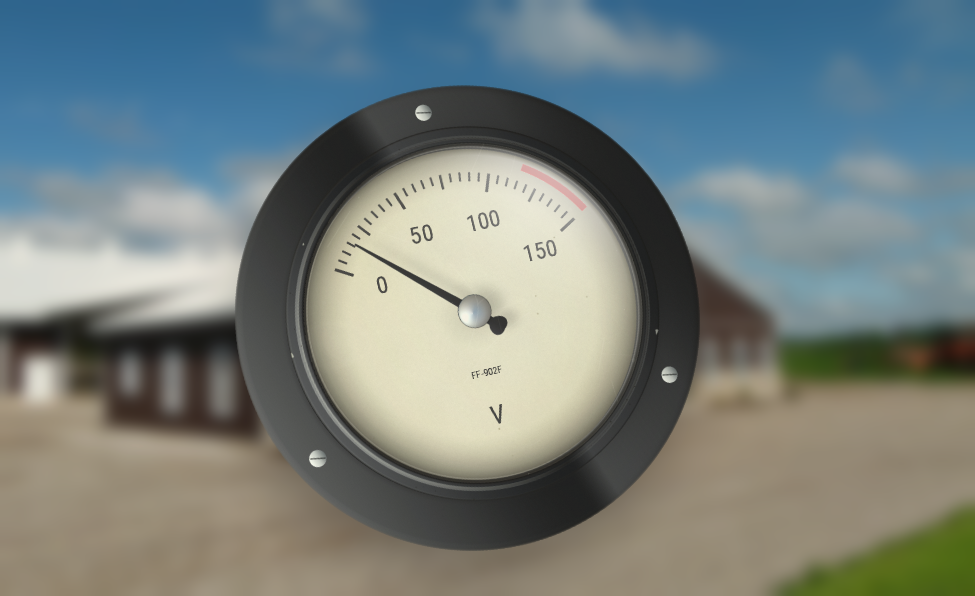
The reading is 15,V
